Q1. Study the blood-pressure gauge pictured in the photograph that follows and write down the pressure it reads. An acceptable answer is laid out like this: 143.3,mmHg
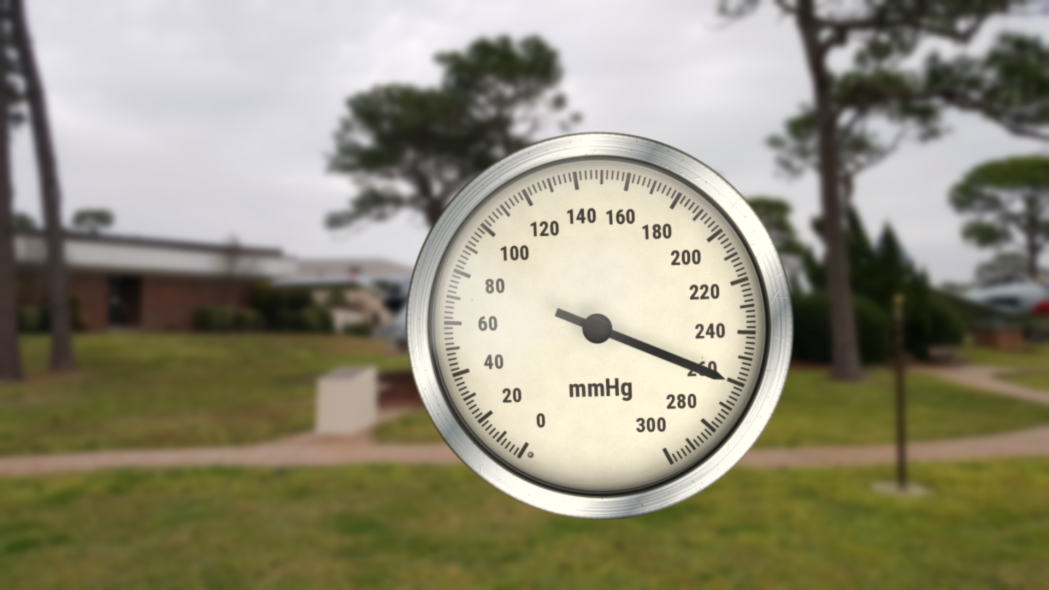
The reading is 260,mmHg
